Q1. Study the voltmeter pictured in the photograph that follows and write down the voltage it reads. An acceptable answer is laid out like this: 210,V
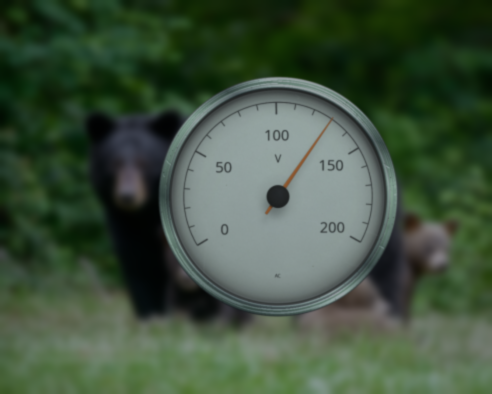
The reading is 130,V
